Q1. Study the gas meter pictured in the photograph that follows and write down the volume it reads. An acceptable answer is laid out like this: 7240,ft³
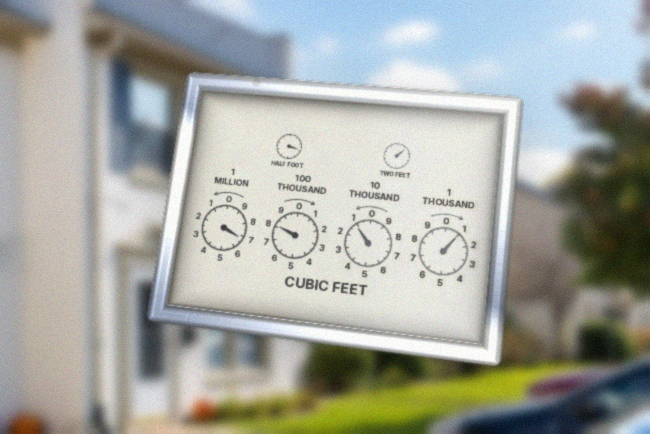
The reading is 681100,ft³
